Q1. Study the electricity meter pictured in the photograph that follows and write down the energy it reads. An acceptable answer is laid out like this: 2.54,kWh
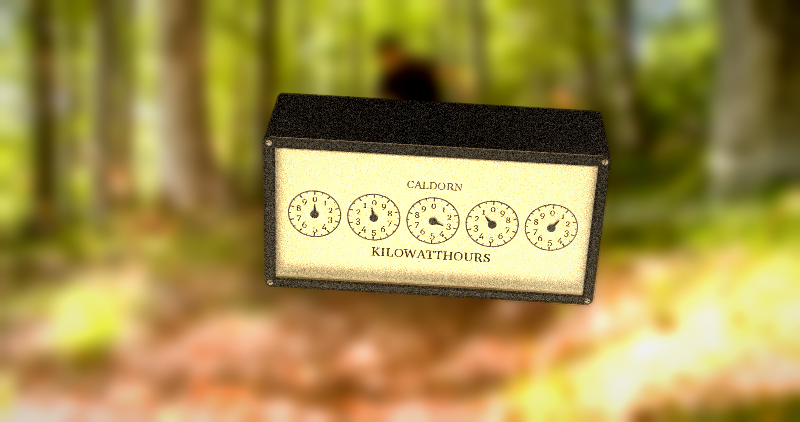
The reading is 311,kWh
